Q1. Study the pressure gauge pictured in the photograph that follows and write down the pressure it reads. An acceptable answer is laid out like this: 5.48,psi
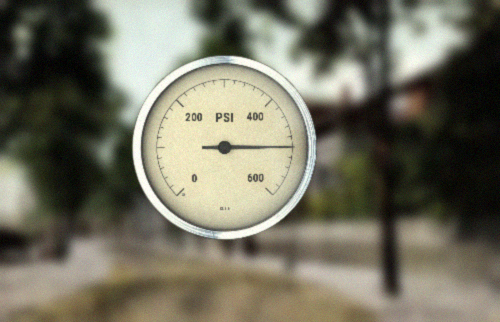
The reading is 500,psi
